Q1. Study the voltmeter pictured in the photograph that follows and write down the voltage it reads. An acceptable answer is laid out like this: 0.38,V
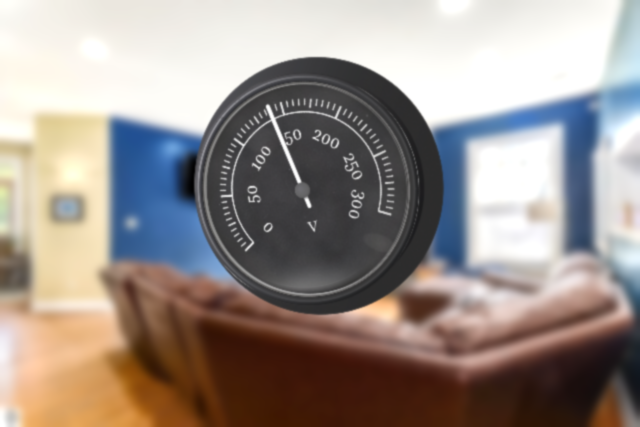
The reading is 140,V
